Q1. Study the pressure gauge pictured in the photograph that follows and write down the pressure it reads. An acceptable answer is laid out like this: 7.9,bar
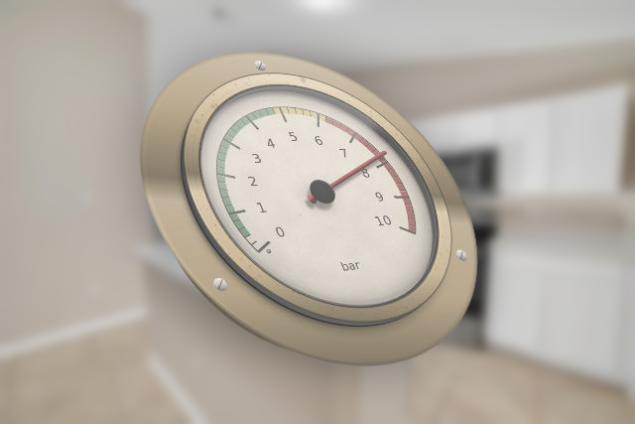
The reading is 7.8,bar
